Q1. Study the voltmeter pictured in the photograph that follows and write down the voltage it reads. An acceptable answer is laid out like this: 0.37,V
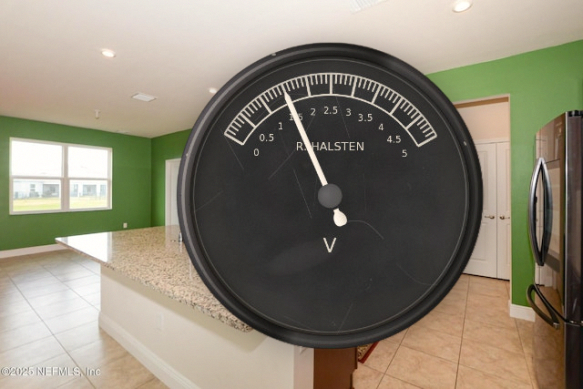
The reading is 1.5,V
